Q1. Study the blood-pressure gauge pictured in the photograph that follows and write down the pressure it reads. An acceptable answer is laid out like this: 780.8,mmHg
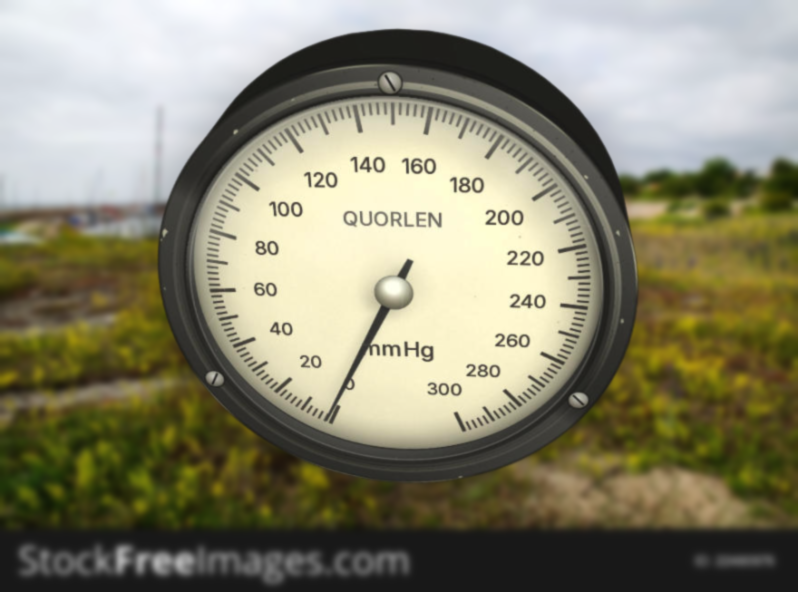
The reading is 2,mmHg
